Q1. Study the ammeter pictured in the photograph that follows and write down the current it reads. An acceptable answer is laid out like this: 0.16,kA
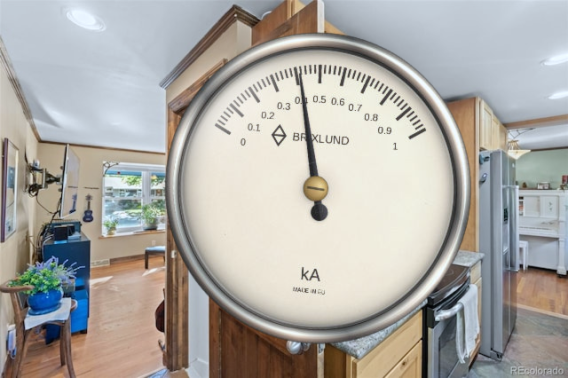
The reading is 0.42,kA
